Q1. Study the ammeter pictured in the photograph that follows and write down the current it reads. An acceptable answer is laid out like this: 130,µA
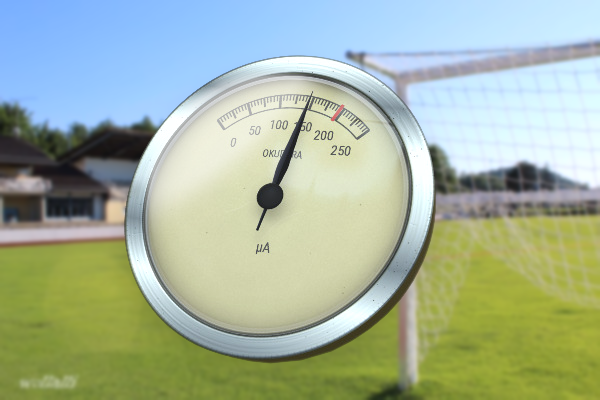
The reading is 150,µA
